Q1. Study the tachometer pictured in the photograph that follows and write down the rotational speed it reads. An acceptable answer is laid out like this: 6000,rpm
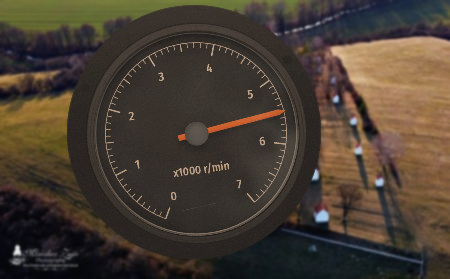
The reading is 5500,rpm
